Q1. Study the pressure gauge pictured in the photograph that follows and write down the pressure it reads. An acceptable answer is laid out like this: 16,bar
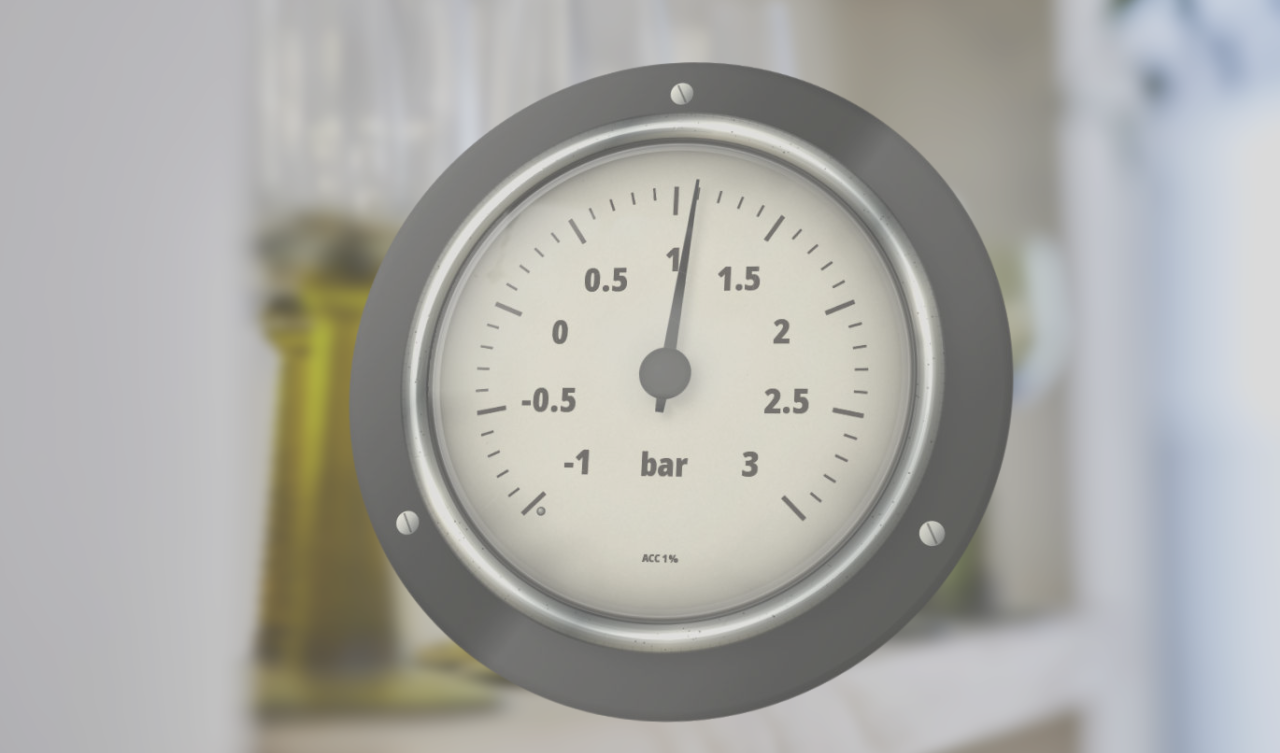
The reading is 1.1,bar
